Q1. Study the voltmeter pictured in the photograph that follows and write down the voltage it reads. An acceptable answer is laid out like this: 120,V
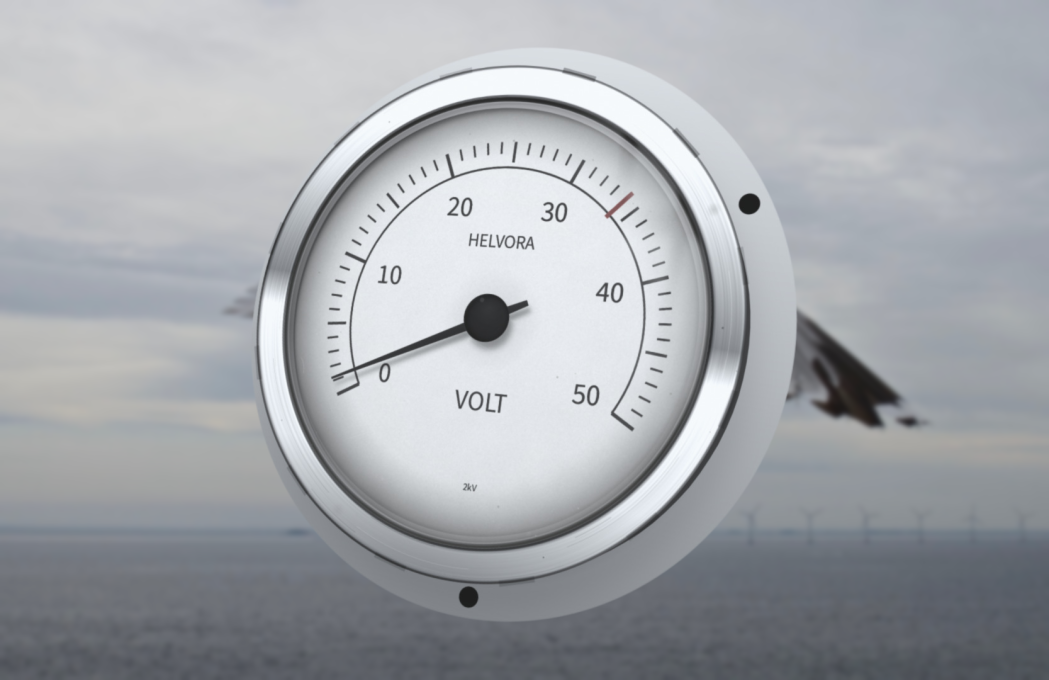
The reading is 1,V
